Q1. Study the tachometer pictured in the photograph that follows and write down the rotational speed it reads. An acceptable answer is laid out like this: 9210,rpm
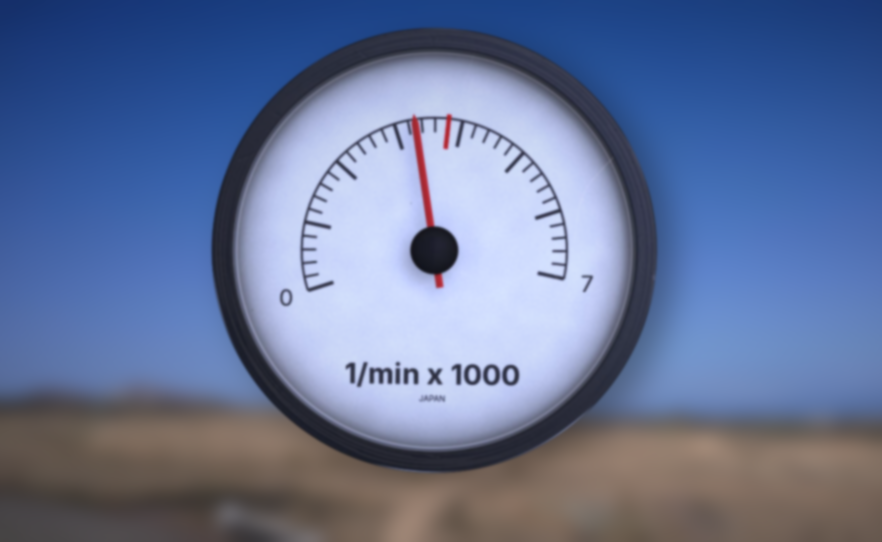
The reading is 3300,rpm
